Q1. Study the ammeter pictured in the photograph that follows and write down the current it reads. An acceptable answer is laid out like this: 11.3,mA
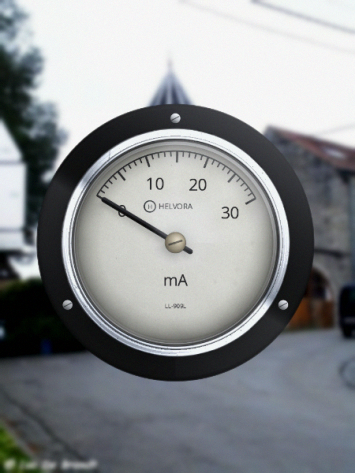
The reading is 0,mA
